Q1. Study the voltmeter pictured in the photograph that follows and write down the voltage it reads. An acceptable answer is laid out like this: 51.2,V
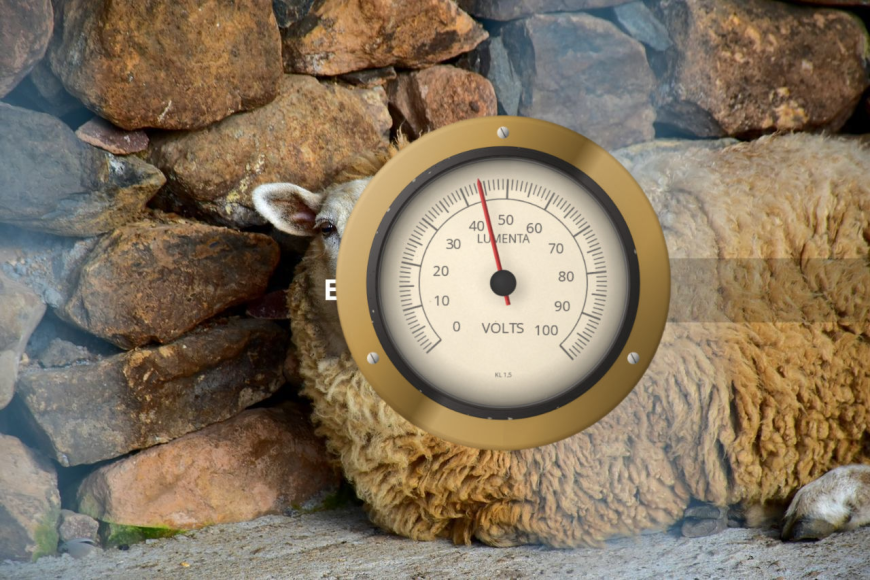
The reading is 44,V
